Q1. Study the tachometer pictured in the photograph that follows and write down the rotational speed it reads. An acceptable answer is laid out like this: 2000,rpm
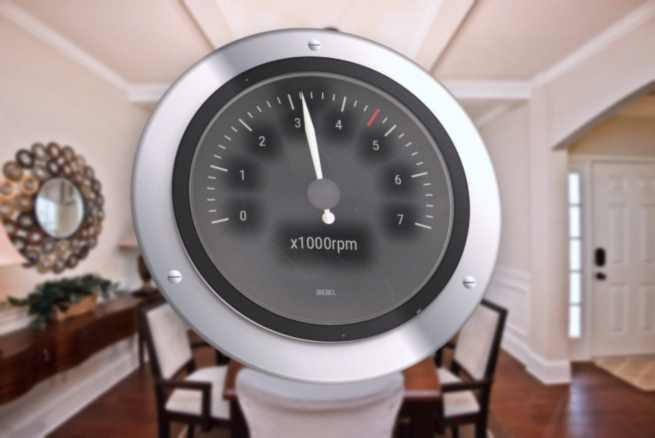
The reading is 3200,rpm
